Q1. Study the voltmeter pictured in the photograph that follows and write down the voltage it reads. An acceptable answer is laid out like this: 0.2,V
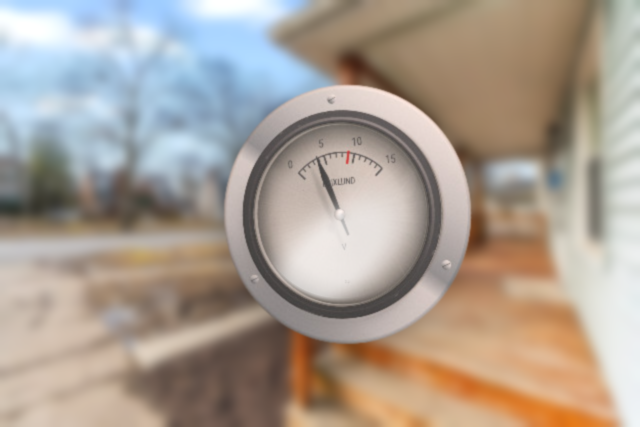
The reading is 4,V
